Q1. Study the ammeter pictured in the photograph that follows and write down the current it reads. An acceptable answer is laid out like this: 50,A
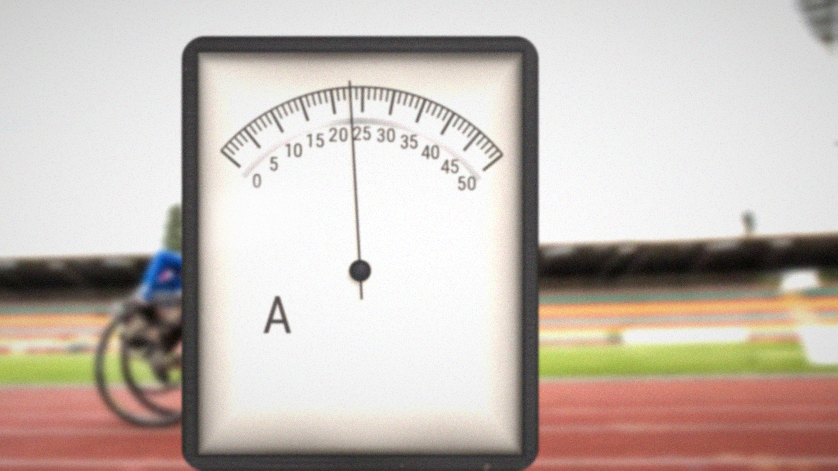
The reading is 23,A
